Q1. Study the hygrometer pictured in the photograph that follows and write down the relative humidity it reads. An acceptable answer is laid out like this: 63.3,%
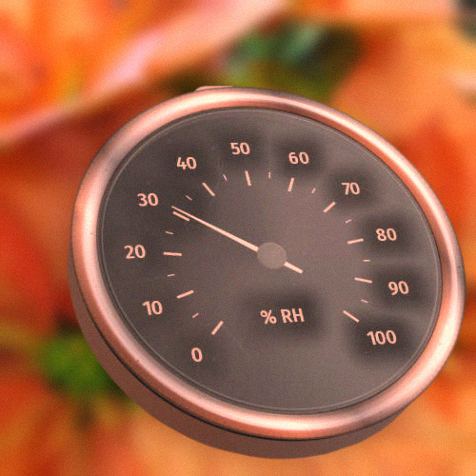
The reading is 30,%
